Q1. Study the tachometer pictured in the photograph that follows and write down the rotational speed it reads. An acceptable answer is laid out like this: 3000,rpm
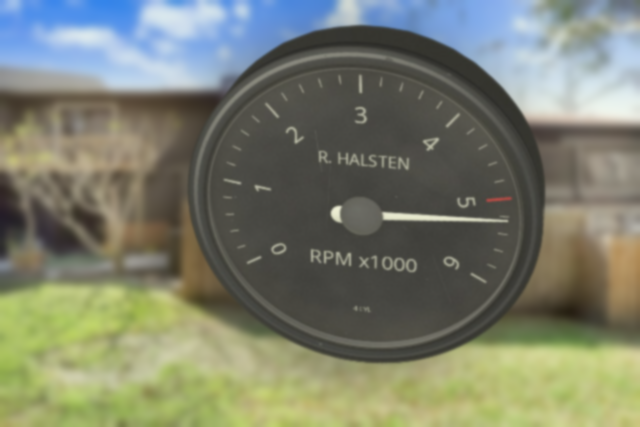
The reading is 5200,rpm
